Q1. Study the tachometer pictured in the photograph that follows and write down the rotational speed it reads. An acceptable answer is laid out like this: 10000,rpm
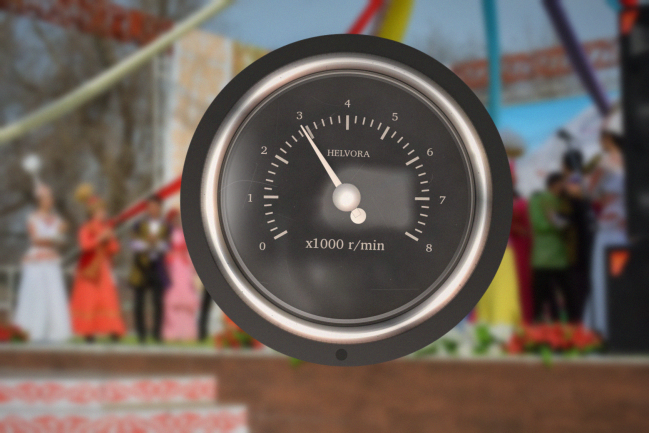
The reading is 2900,rpm
